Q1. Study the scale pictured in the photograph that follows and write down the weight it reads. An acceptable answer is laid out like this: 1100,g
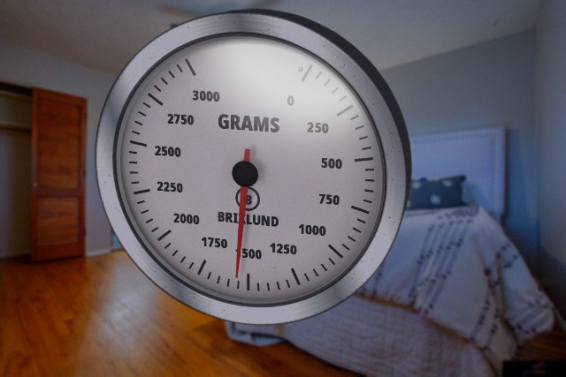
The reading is 1550,g
